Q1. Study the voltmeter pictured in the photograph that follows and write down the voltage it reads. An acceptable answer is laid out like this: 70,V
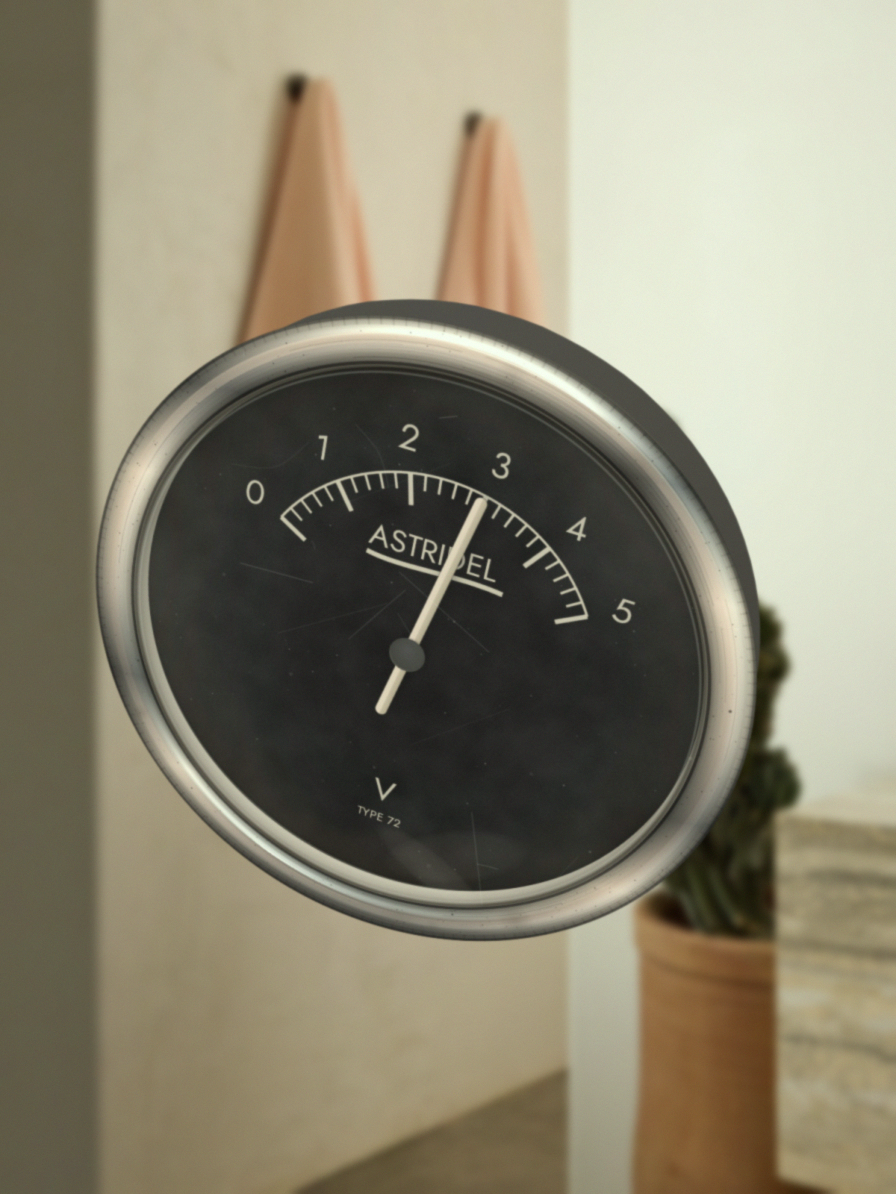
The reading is 3,V
